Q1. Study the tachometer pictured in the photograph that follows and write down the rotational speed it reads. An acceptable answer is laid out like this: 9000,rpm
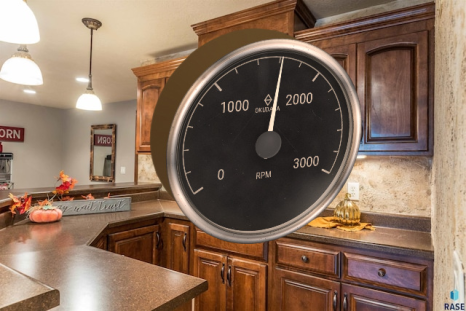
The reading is 1600,rpm
